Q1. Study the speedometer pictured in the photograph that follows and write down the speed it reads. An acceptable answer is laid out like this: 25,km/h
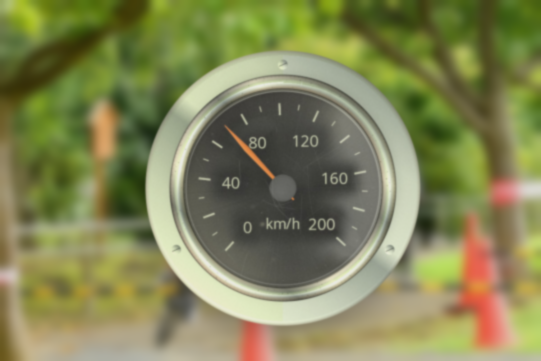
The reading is 70,km/h
